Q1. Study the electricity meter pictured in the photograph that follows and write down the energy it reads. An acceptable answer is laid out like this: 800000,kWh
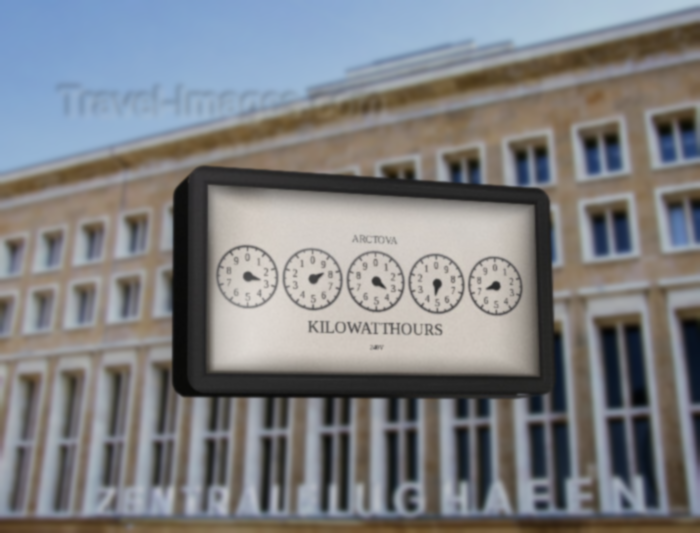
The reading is 28347,kWh
